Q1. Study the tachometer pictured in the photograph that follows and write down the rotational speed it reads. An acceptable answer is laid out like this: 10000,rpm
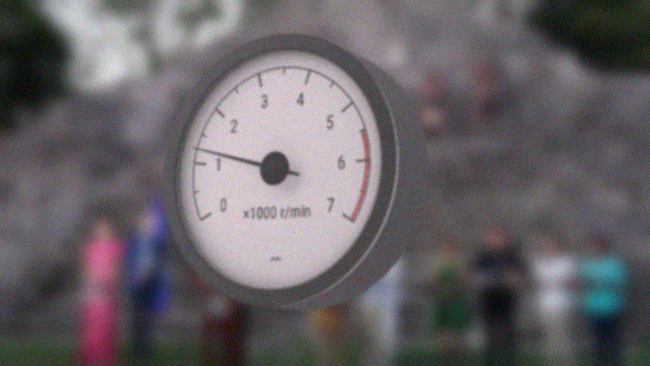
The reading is 1250,rpm
